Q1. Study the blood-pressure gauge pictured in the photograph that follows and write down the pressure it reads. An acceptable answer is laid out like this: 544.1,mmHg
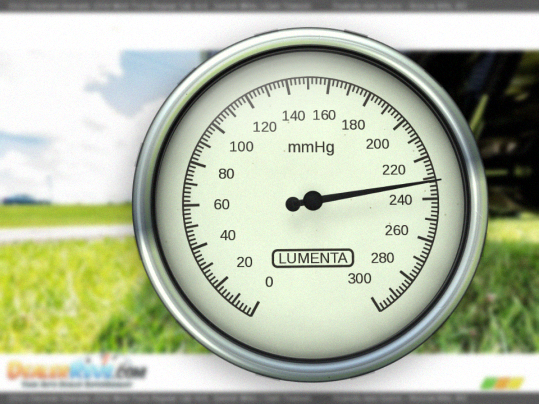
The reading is 232,mmHg
